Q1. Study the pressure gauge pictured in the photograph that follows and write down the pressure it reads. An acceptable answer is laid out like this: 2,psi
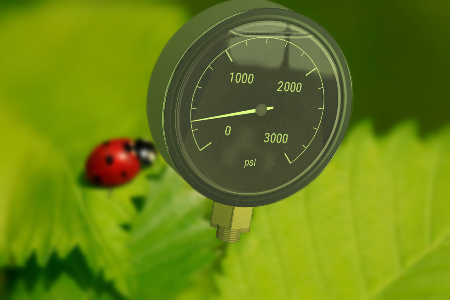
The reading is 300,psi
